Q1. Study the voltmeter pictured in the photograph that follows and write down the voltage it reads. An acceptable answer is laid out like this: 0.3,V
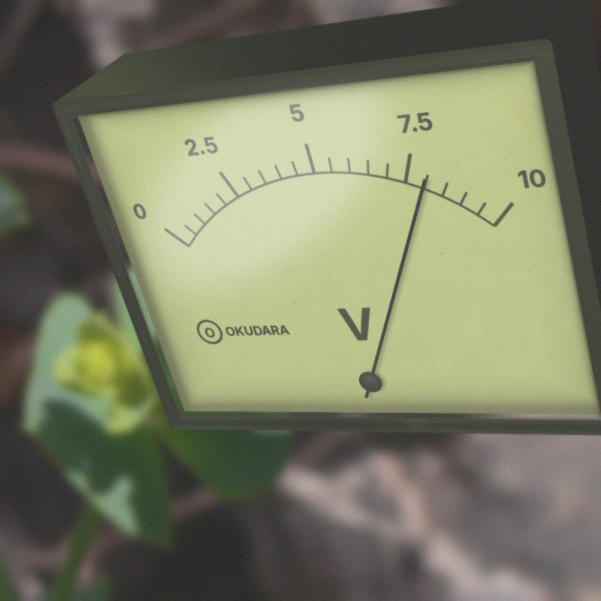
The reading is 8,V
